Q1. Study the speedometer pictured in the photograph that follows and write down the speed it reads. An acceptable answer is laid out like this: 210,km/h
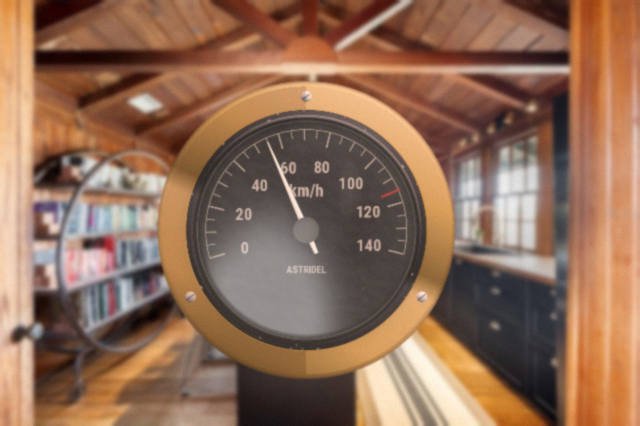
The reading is 55,km/h
